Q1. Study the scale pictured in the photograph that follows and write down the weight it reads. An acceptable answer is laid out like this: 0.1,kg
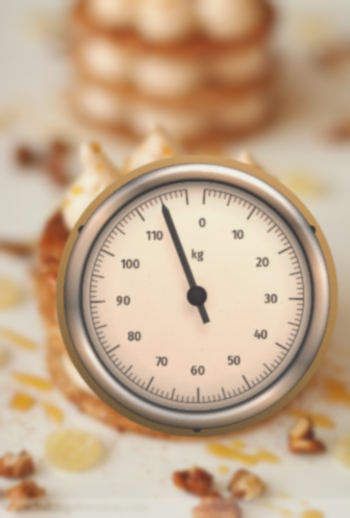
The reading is 115,kg
